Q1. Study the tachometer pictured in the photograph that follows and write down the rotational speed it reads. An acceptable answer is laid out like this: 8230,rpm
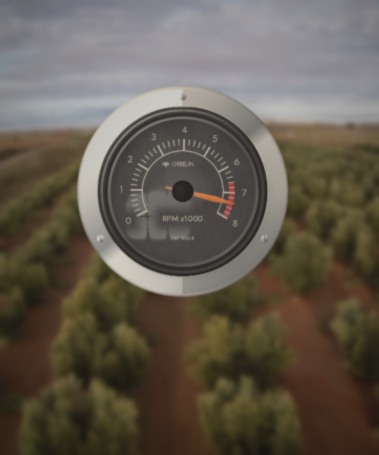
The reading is 7400,rpm
